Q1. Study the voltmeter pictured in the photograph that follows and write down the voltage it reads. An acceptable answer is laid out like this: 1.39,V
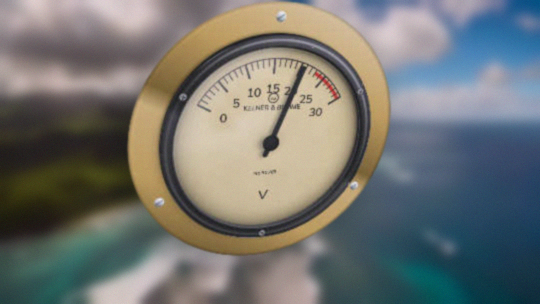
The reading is 20,V
